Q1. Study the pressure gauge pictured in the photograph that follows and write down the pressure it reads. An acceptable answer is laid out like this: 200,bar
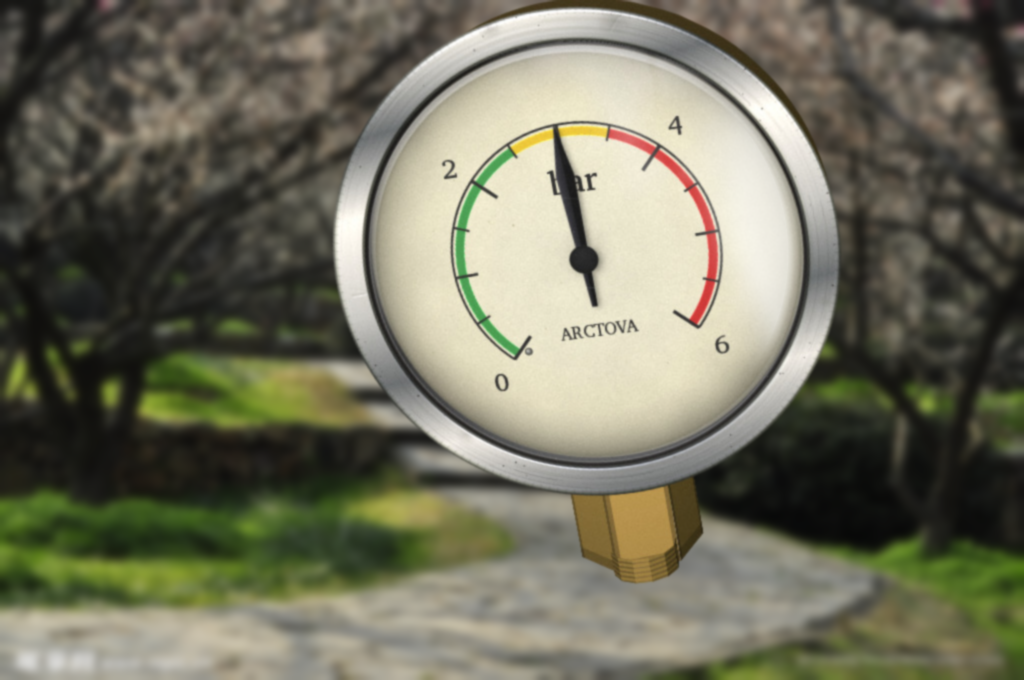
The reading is 3,bar
